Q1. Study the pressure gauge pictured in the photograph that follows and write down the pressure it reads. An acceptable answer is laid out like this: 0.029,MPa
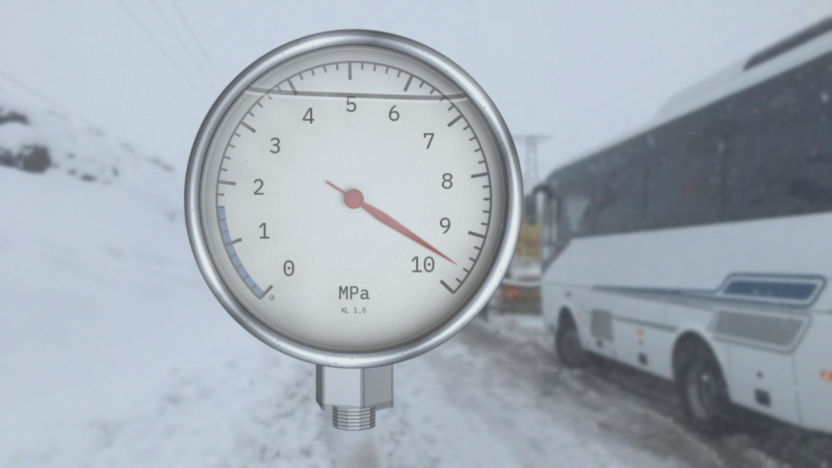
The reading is 9.6,MPa
